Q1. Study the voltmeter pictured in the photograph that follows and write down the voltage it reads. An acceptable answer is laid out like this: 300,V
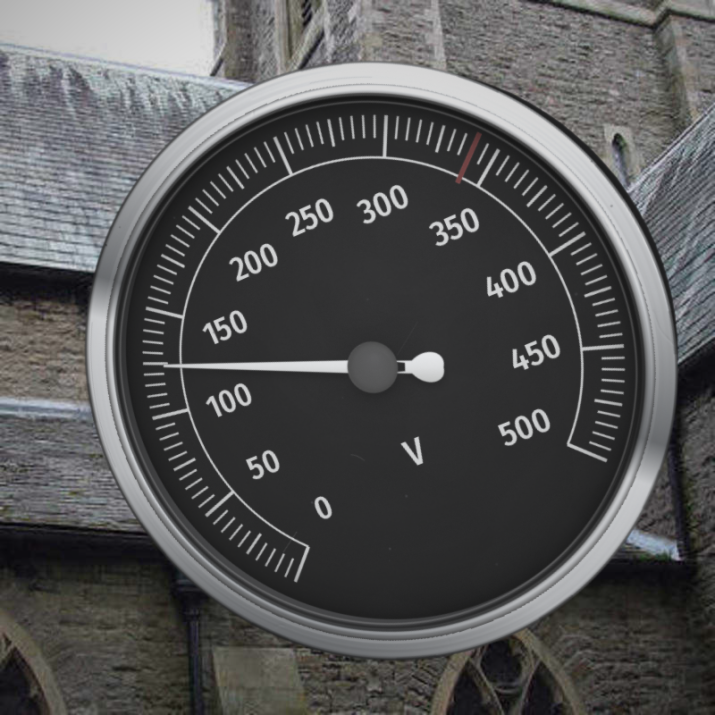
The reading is 125,V
